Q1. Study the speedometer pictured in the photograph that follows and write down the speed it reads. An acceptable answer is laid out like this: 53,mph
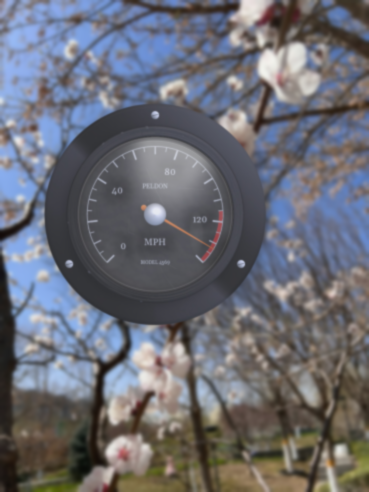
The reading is 132.5,mph
